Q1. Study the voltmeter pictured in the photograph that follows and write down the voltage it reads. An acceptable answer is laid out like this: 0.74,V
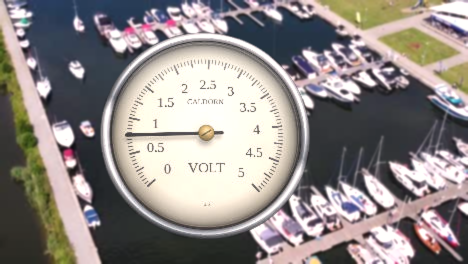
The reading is 0.75,V
